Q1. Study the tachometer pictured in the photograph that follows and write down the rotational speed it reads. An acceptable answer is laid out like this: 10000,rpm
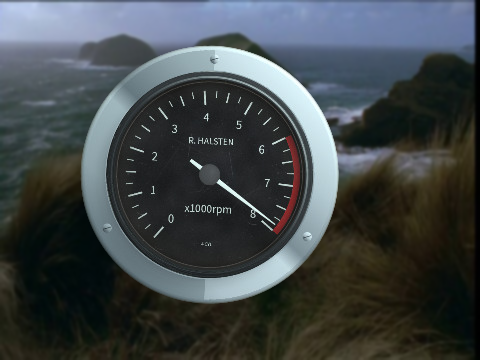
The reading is 7875,rpm
